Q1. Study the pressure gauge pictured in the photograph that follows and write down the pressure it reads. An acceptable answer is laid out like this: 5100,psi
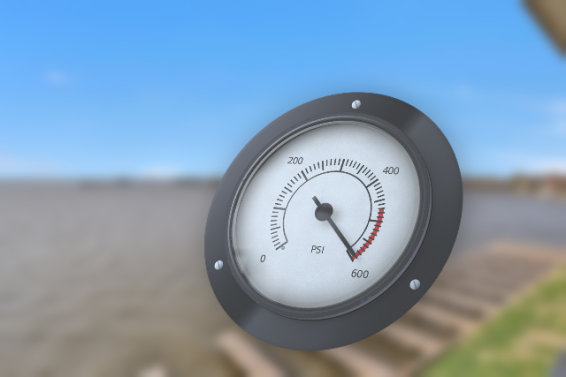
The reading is 590,psi
